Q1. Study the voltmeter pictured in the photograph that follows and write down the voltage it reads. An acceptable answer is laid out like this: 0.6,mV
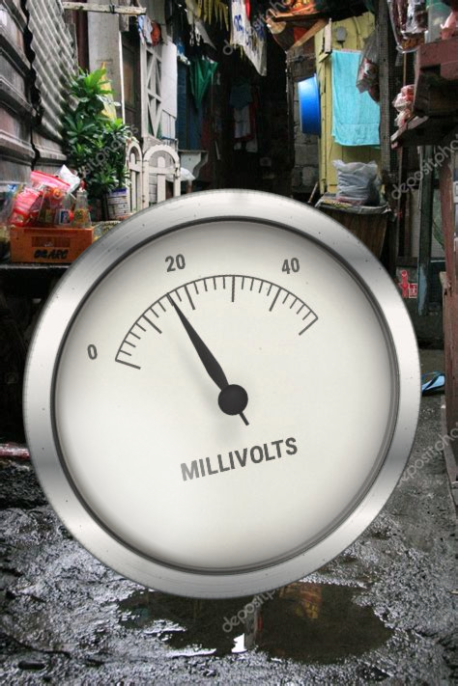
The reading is 16,mV
